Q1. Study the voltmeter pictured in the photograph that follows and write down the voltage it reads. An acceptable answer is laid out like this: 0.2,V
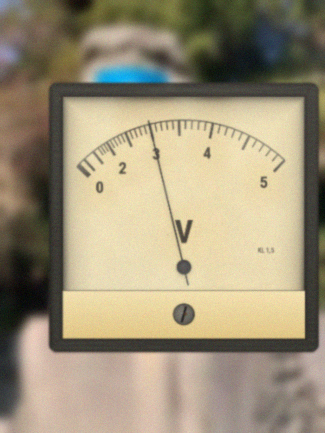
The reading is 3,V
